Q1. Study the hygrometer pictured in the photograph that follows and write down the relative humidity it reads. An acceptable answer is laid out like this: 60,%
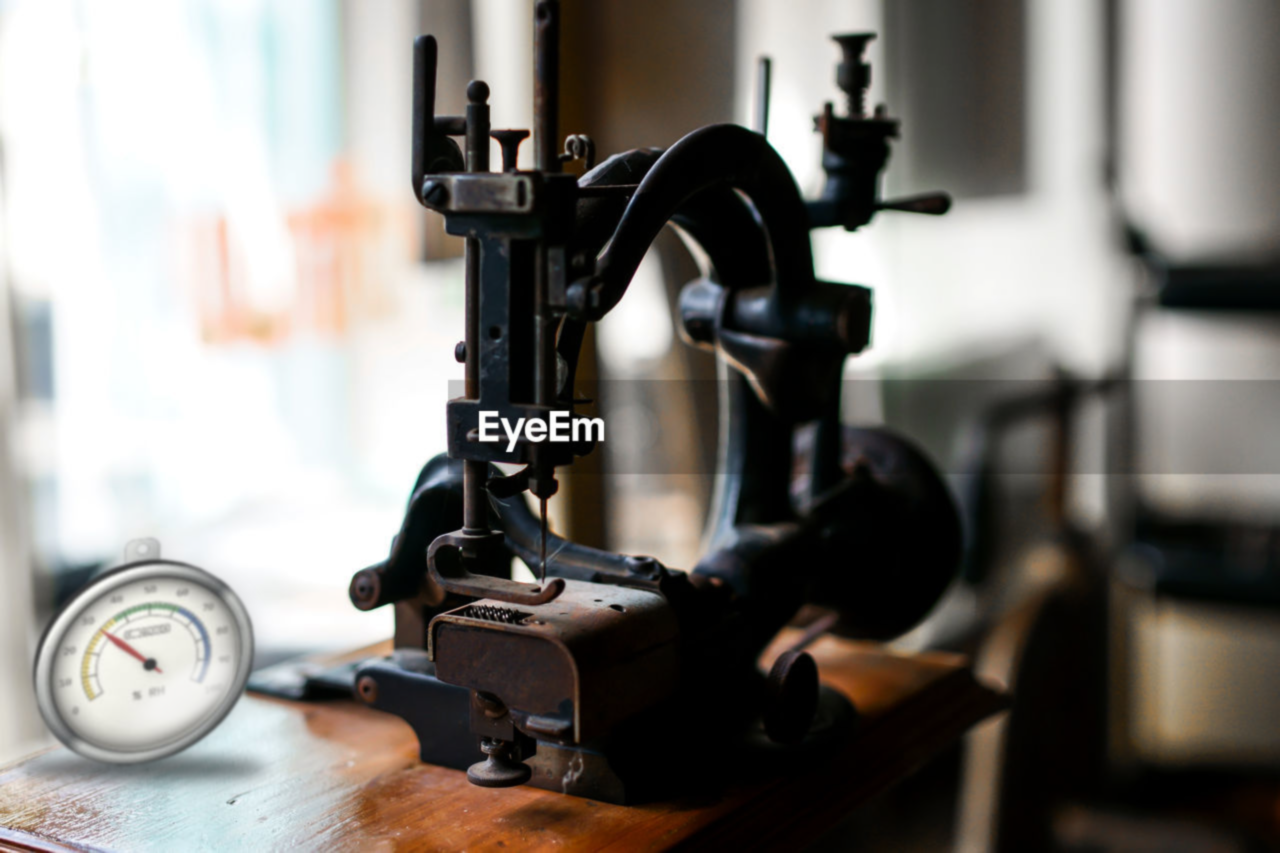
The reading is 30,%
